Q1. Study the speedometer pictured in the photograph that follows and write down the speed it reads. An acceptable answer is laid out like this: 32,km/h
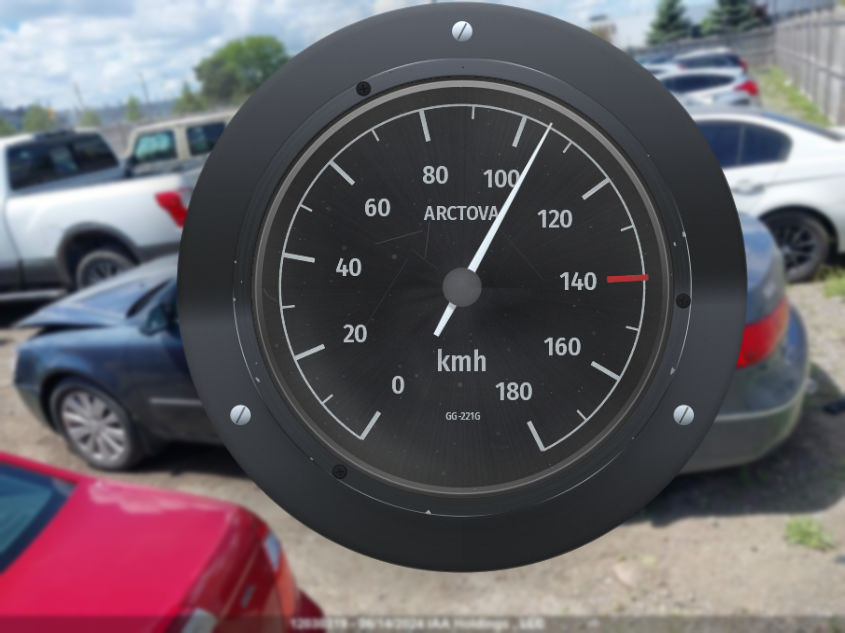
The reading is 105,km/h
